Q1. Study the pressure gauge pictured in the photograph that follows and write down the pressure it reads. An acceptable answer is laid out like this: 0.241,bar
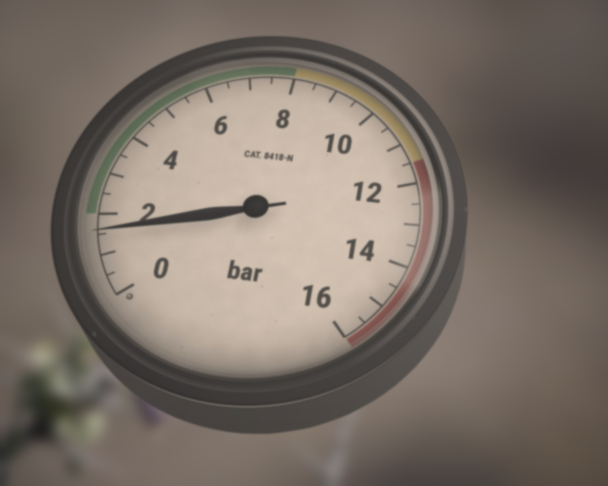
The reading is 1.5,bar
